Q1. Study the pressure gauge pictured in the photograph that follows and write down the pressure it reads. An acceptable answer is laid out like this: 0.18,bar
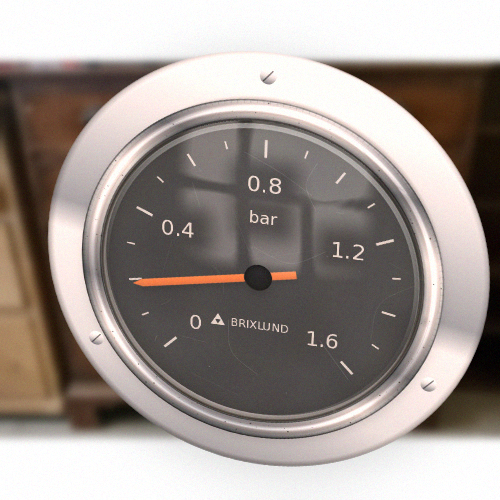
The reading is 0.2,bar
